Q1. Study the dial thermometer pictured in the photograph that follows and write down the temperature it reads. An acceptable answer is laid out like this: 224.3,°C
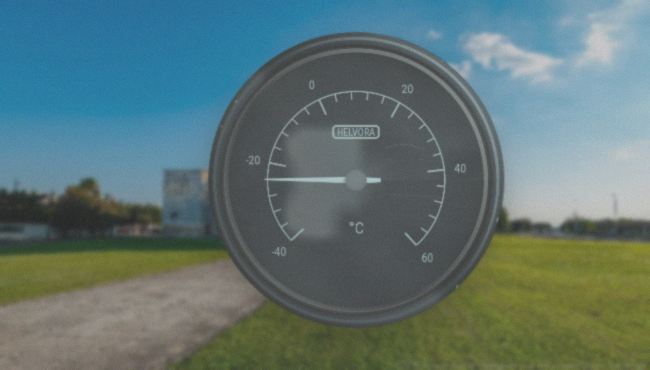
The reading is -24,°C
